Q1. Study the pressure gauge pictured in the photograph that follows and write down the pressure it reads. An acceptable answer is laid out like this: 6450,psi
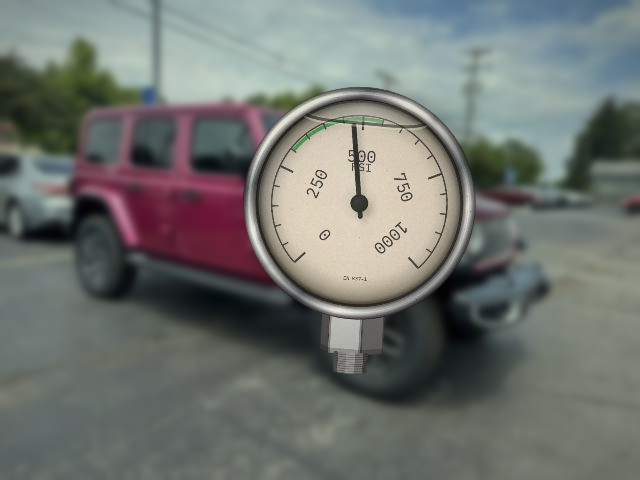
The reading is 475,psi
